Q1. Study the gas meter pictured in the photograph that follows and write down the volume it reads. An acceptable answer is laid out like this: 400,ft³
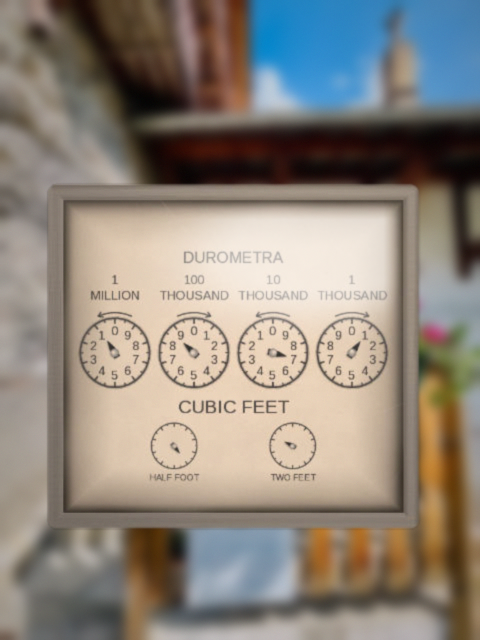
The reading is 87100,ft³
